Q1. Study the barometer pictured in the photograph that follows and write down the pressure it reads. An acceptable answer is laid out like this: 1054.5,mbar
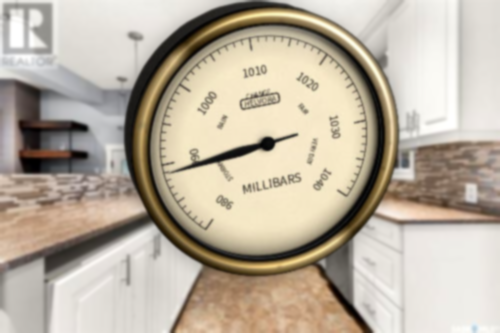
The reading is 989,mbar
